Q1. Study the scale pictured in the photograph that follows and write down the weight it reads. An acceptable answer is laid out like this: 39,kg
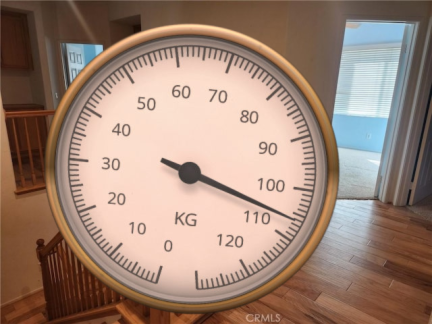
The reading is 106,kg
